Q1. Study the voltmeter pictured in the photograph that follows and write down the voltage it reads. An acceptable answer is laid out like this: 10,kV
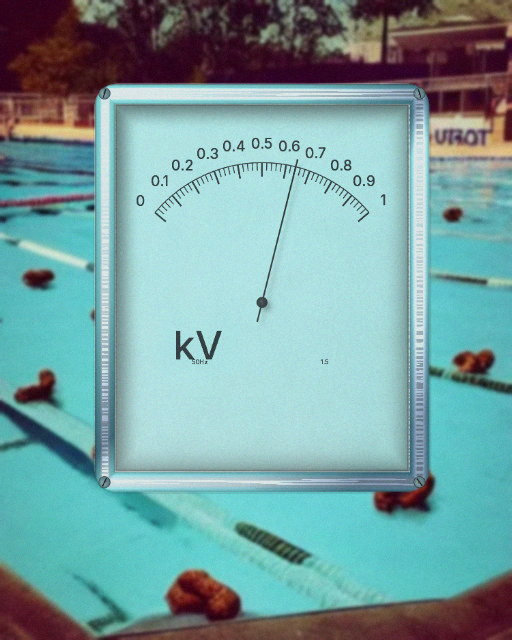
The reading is 0.64,kV
